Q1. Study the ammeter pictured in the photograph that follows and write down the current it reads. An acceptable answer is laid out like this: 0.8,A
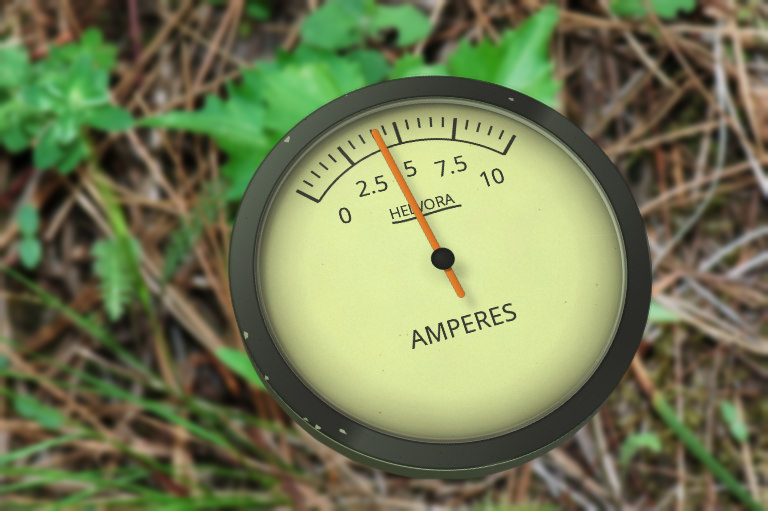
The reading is 4,A
